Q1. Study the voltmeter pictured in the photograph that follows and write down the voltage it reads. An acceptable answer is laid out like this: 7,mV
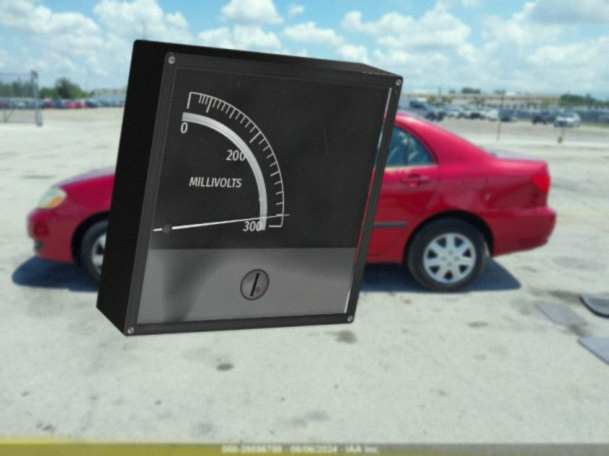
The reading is 290,mV
